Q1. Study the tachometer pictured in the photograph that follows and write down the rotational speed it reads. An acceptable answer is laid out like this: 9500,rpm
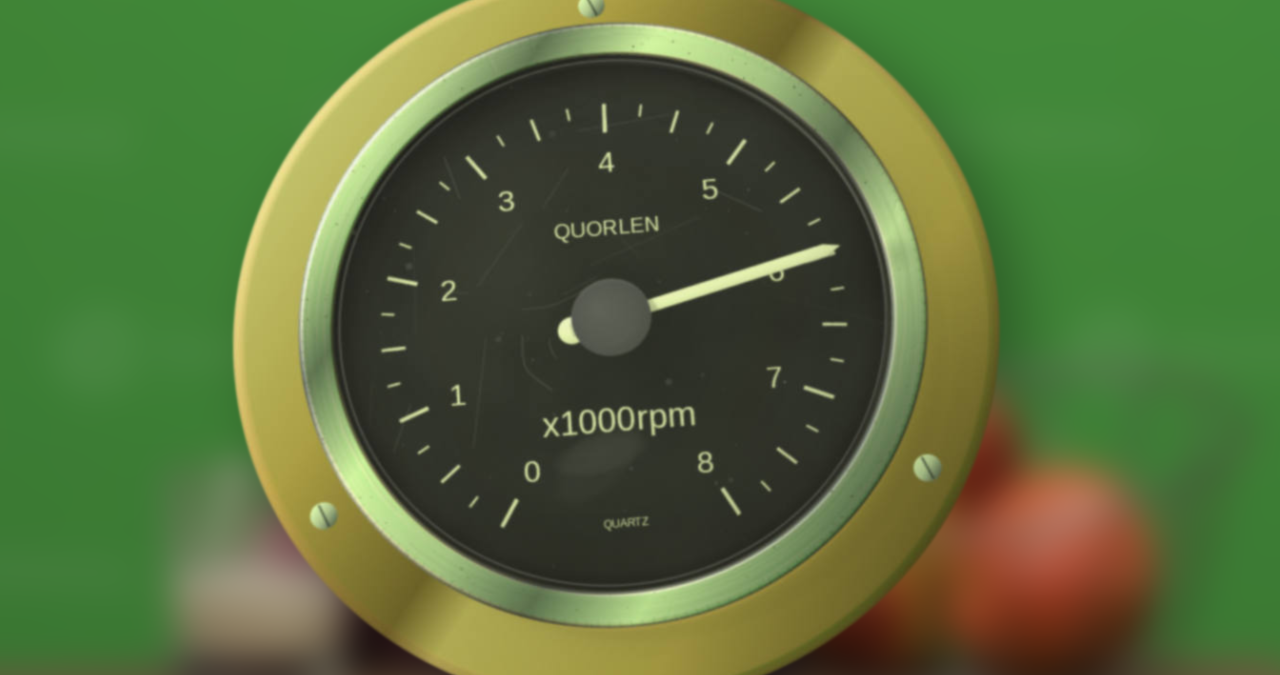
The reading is 6000,rpm
